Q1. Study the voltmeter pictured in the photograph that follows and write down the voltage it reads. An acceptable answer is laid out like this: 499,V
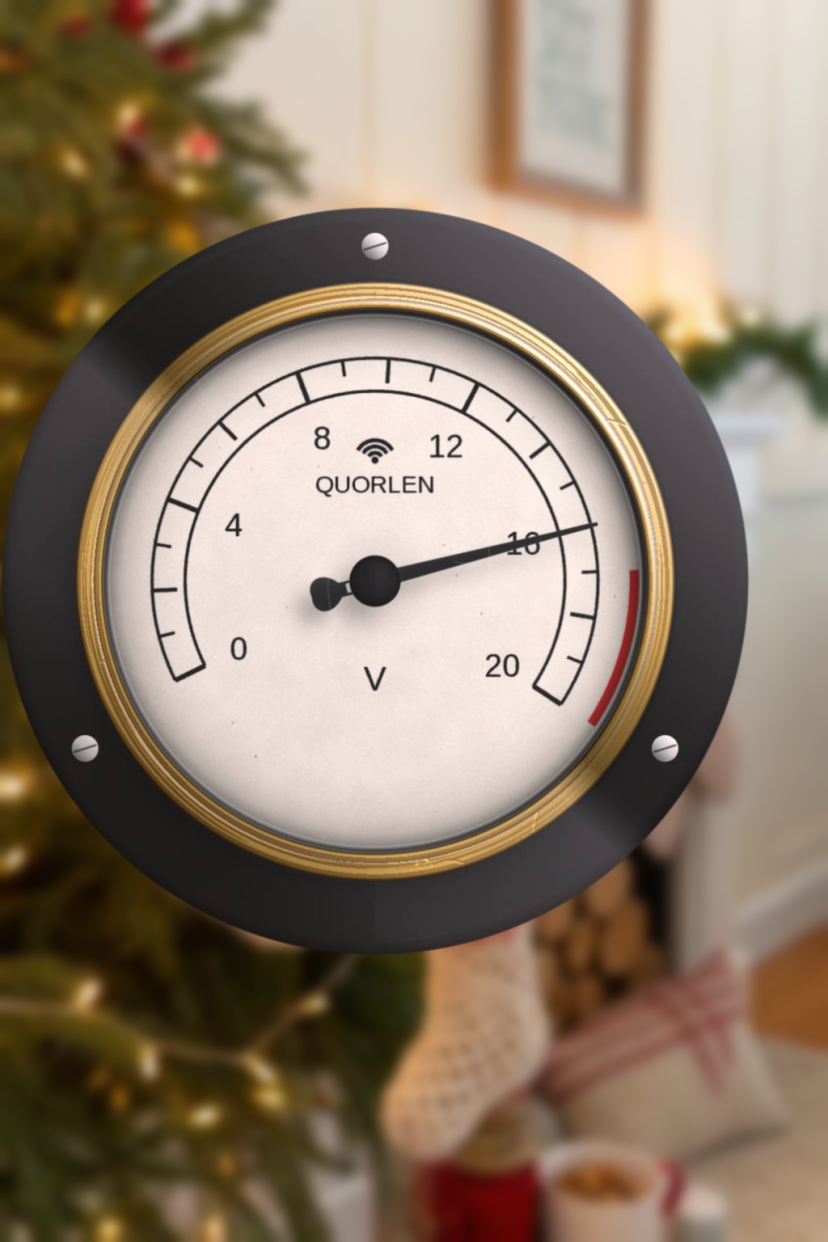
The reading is 16,V
